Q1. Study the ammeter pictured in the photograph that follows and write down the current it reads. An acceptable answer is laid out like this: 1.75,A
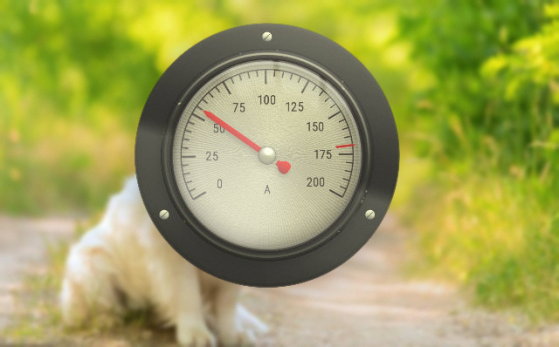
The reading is 55,A
